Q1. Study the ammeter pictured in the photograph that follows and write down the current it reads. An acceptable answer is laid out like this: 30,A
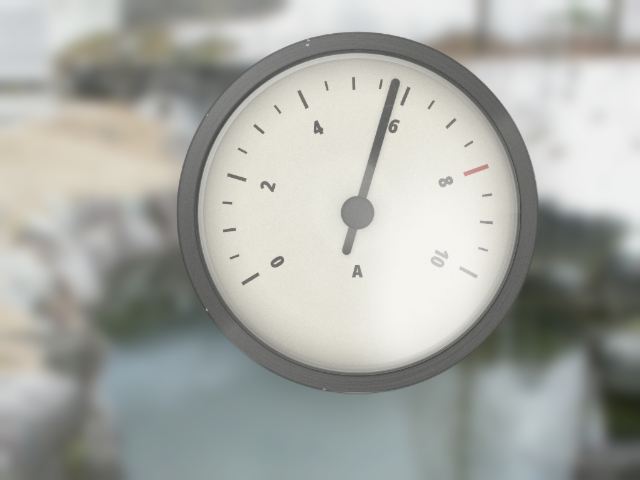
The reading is 5.75,A
